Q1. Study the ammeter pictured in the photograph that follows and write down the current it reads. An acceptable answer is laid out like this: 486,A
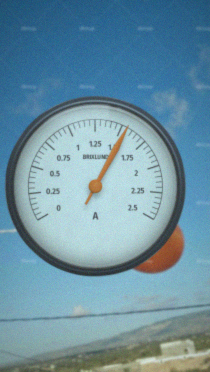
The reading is 1.55,A
